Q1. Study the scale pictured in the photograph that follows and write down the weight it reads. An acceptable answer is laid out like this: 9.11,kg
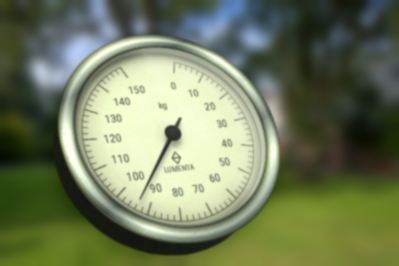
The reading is 94,kg
